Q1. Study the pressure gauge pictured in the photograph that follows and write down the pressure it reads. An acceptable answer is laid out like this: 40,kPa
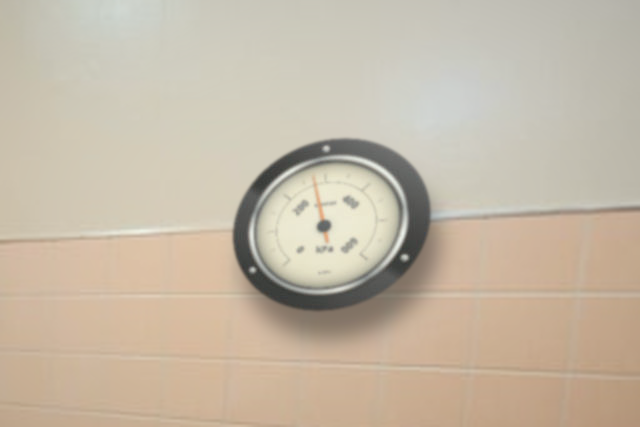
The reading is 275,kPa
